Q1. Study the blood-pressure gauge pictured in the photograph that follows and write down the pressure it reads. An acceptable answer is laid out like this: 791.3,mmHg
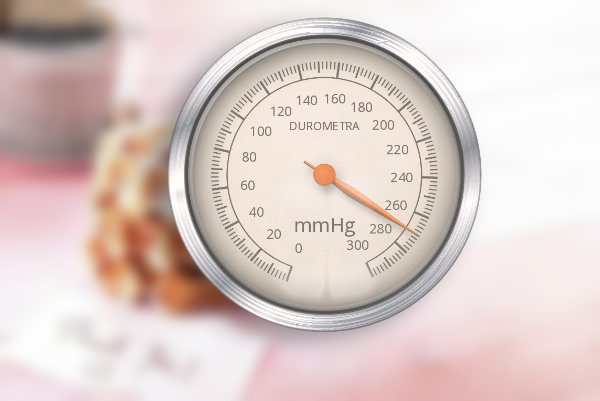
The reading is 270,mmHg
